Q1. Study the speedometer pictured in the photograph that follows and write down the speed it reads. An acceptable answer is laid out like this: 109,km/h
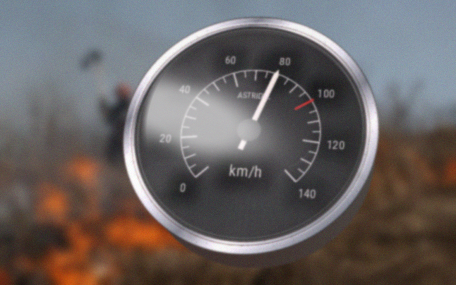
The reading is 80,km/h
